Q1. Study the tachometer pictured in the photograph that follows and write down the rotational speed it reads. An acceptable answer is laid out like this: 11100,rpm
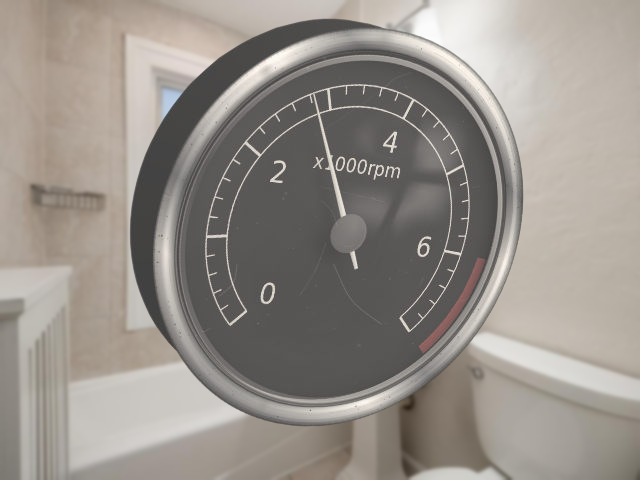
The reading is 2800,rpm
